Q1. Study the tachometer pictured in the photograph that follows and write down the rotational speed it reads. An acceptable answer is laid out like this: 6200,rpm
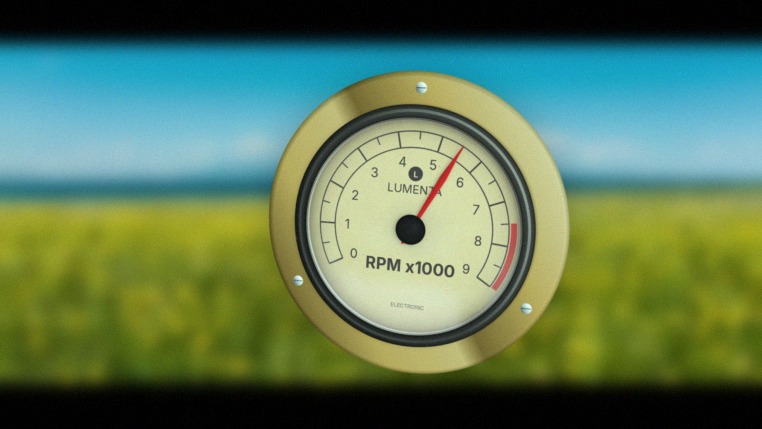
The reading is 5500,rpm
